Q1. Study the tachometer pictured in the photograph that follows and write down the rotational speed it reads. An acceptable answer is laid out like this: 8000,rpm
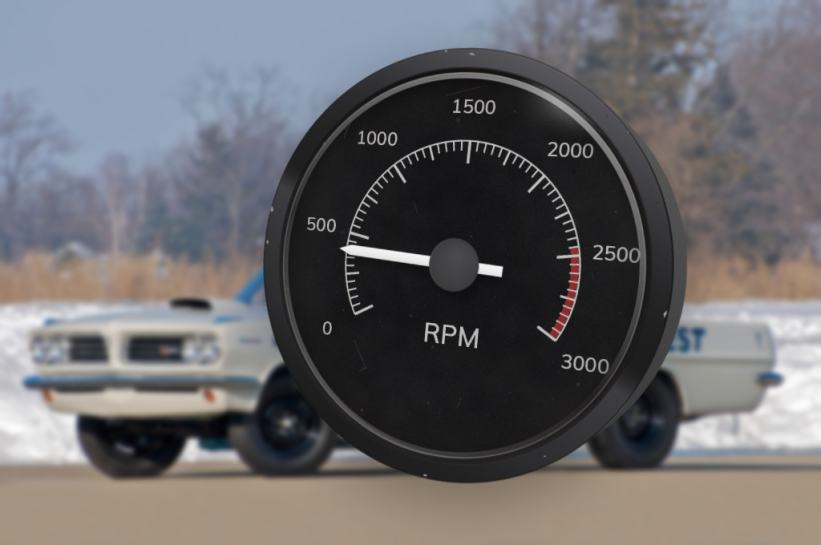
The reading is 400,rpm
